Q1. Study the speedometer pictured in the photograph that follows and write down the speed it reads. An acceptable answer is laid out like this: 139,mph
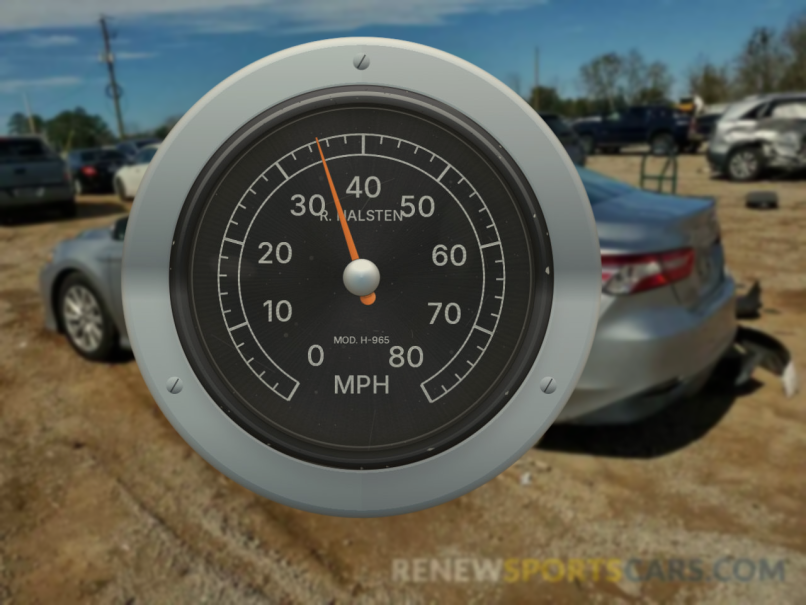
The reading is 35,mph
